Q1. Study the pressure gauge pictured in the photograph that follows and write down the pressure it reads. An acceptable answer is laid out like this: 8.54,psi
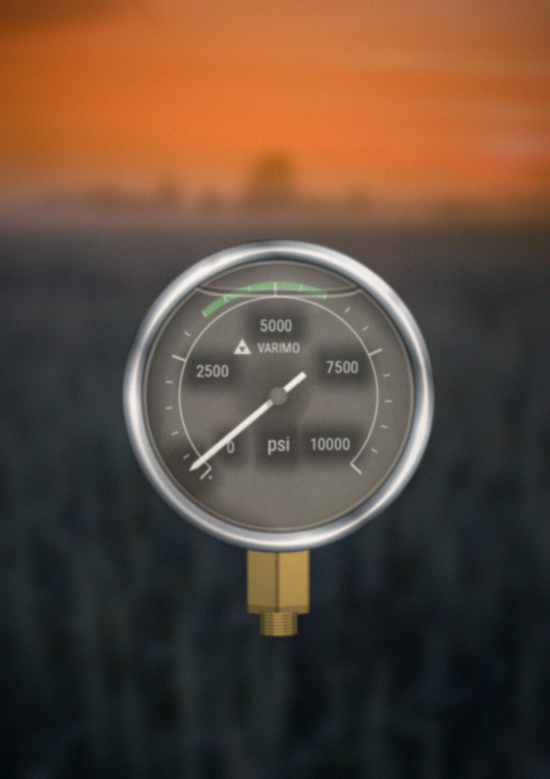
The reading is 250,psi
